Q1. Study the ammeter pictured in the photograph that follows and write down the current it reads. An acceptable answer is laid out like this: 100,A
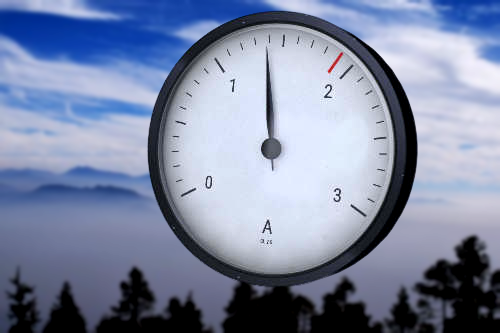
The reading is 1.4,A
